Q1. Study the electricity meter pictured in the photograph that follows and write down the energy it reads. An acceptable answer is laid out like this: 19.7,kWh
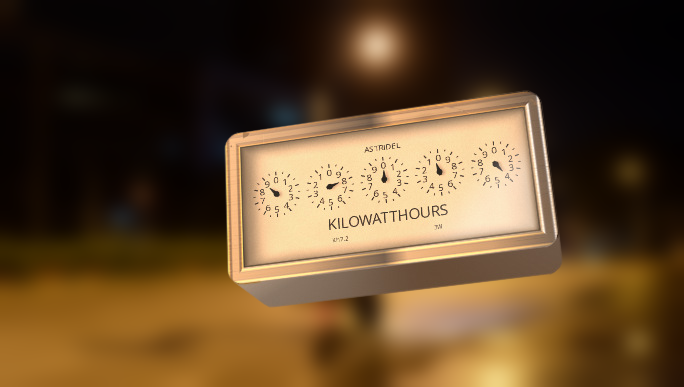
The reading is 88004,kWh
